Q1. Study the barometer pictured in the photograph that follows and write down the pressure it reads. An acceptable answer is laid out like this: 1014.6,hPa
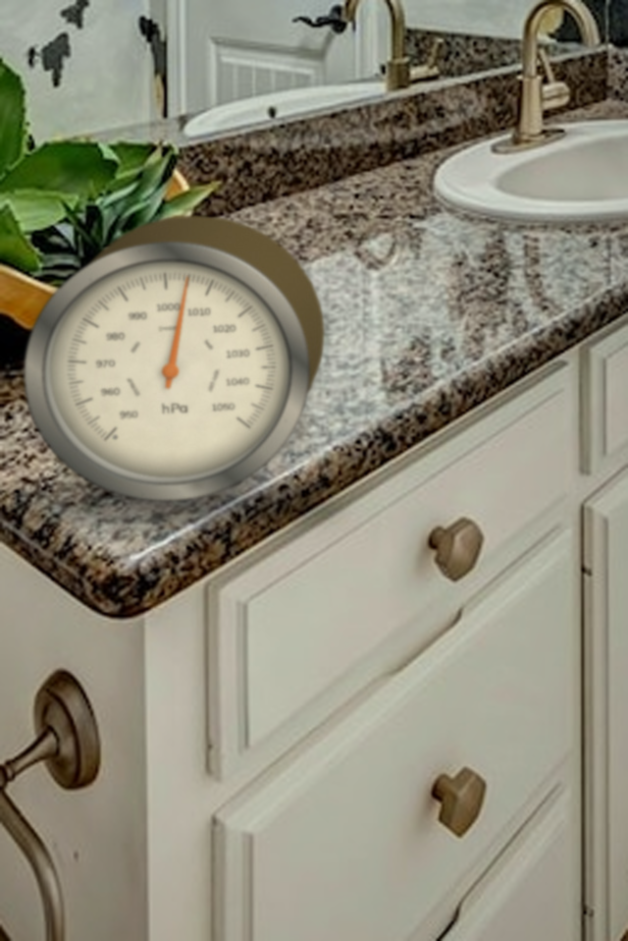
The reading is 1005,hPa
